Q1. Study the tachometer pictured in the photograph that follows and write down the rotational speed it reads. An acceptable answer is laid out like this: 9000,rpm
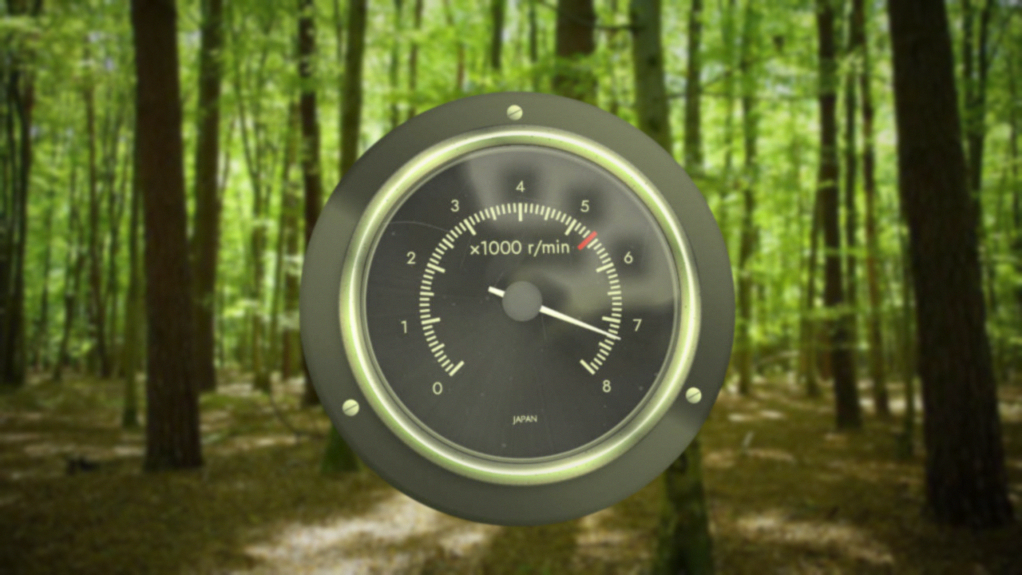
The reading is 7300,rpm
